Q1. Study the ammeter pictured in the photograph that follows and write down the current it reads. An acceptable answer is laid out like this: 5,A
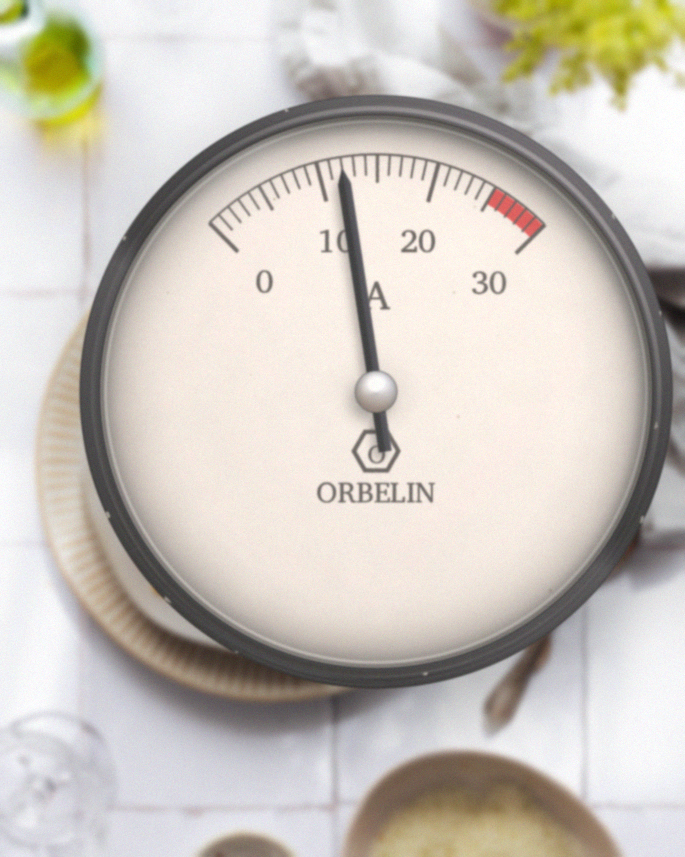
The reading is 12,A
